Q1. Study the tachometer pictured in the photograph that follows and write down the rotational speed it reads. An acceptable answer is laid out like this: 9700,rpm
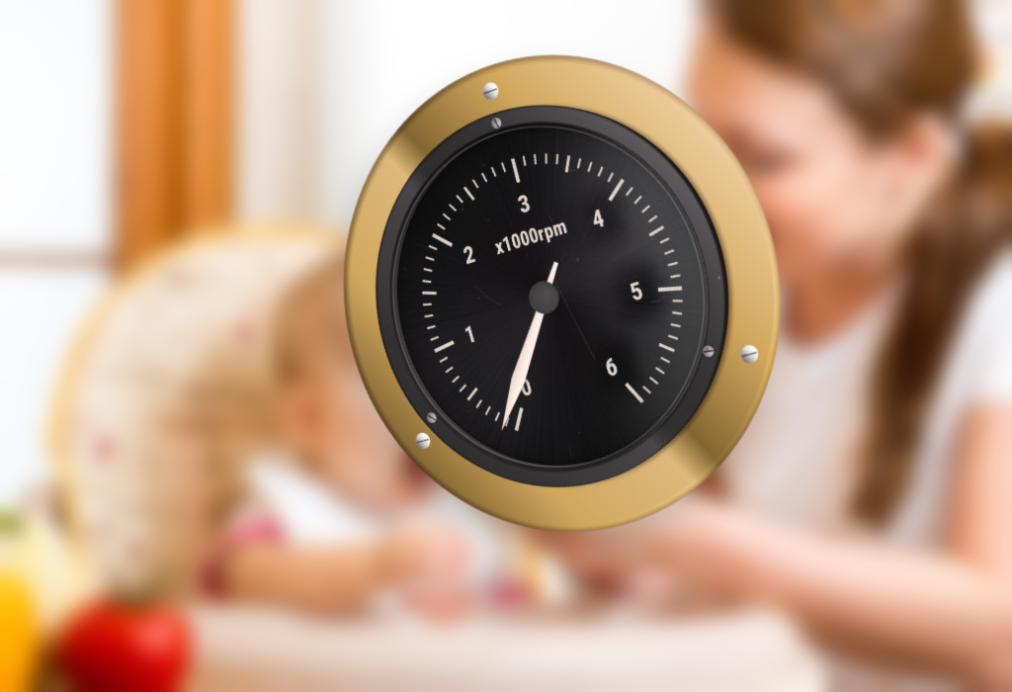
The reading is 100,rpm
